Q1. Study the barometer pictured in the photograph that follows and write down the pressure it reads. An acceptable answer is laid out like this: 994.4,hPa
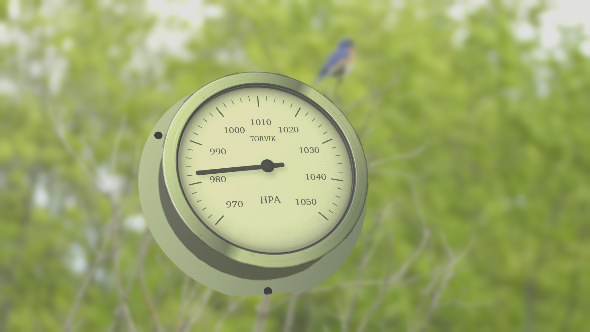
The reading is 982,hPa
